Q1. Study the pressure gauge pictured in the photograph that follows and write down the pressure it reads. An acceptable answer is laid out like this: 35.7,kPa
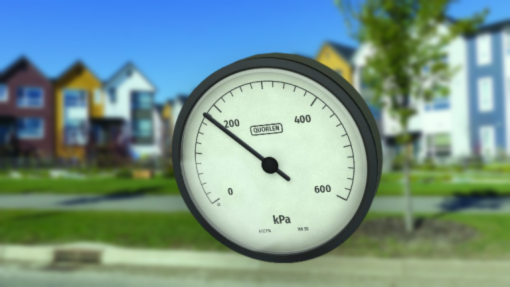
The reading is 180,kPa
